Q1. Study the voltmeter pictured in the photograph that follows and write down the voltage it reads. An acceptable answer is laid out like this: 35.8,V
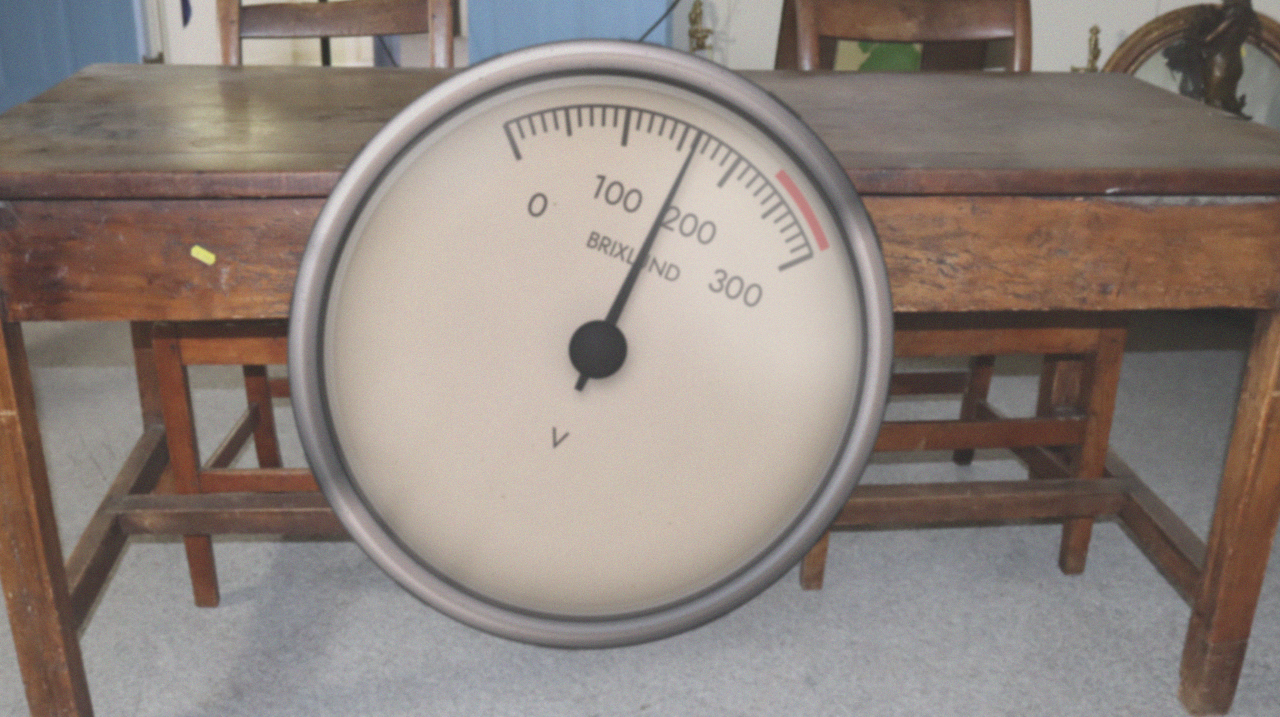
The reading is 160,V
